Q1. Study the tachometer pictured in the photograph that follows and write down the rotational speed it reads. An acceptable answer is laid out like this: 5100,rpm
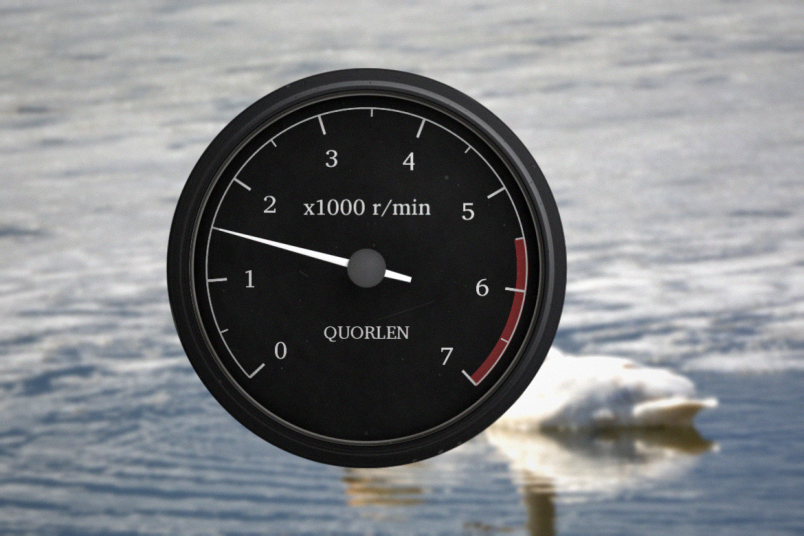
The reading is 1500,rpm
